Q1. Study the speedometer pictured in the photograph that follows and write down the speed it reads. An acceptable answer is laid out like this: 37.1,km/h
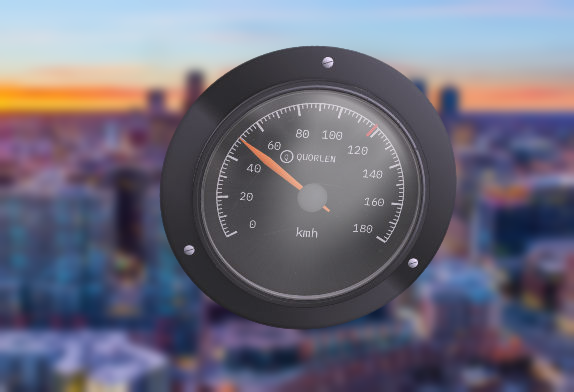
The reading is 50,km/h
